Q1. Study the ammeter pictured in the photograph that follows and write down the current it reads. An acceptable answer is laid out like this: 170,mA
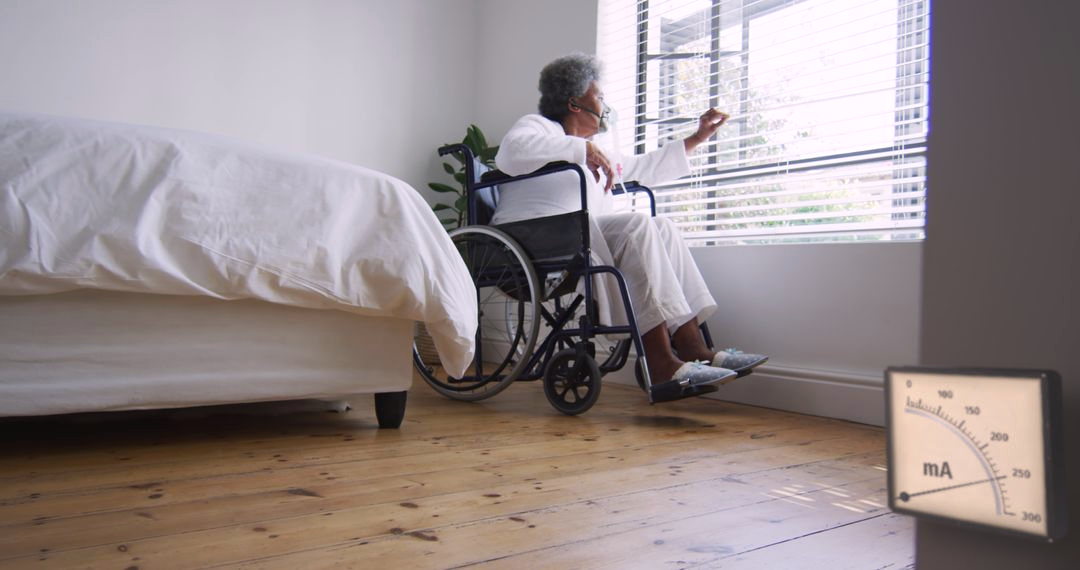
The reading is 250,mA
